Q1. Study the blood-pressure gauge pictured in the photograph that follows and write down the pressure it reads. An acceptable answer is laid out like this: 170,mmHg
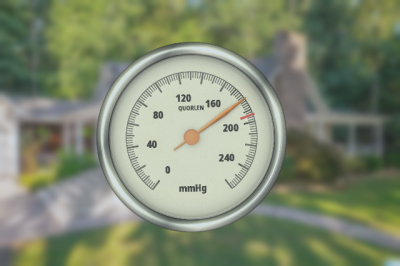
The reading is 180,mmHg
